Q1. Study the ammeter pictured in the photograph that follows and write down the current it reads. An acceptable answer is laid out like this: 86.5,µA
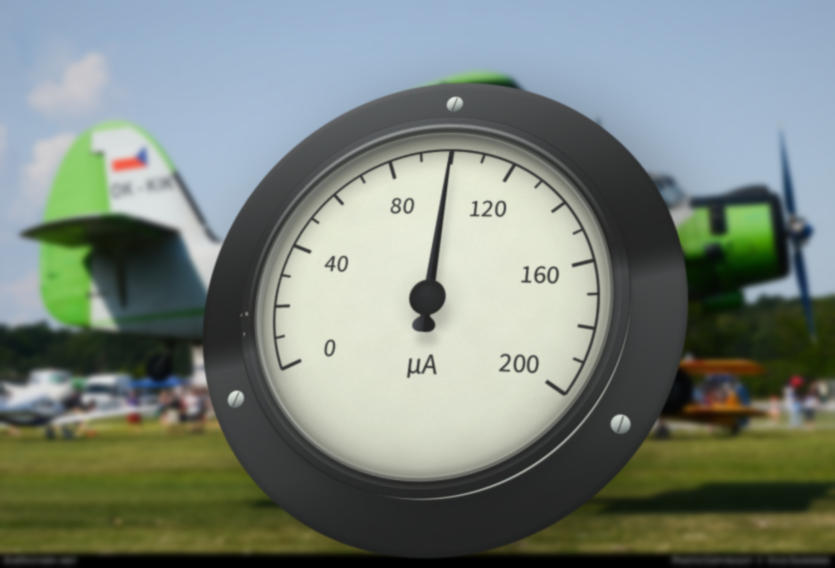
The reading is 100,µA
